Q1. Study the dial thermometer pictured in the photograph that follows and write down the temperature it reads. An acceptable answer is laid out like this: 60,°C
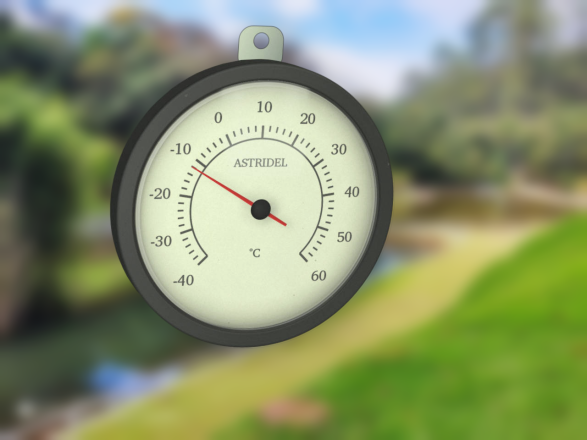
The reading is -12,°C
